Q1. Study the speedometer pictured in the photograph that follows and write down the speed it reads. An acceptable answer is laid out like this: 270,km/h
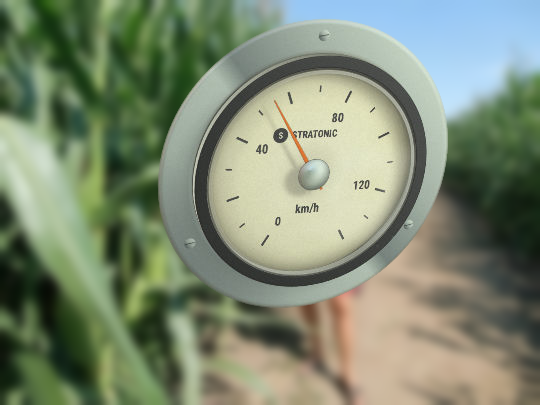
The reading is 55,km/h
